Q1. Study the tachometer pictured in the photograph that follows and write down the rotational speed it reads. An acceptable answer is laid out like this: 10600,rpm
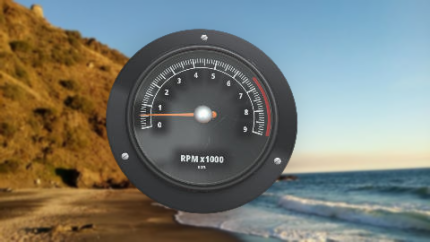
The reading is 500,rpm
